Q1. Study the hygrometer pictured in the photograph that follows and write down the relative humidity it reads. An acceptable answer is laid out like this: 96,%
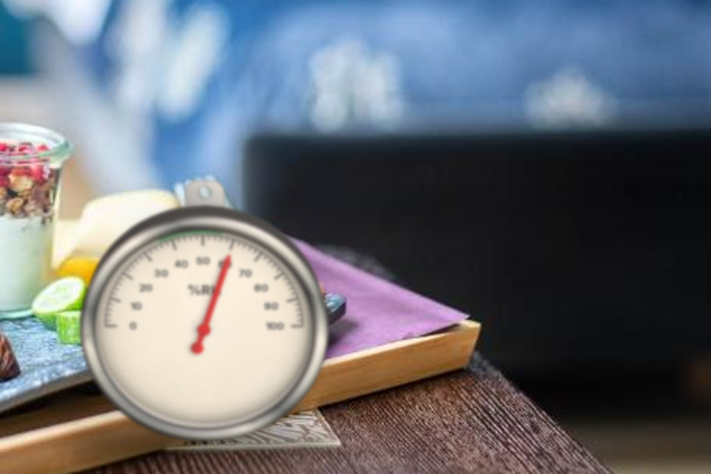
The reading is 60,%
